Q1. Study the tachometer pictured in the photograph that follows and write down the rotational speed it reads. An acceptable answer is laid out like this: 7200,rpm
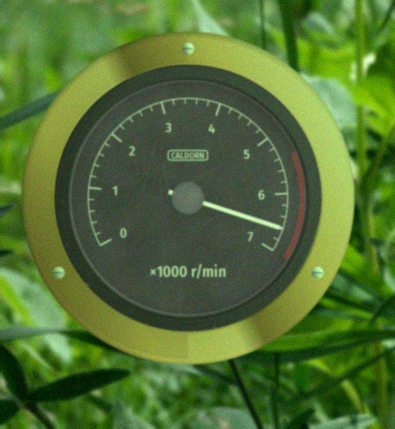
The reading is 6600,rpm
